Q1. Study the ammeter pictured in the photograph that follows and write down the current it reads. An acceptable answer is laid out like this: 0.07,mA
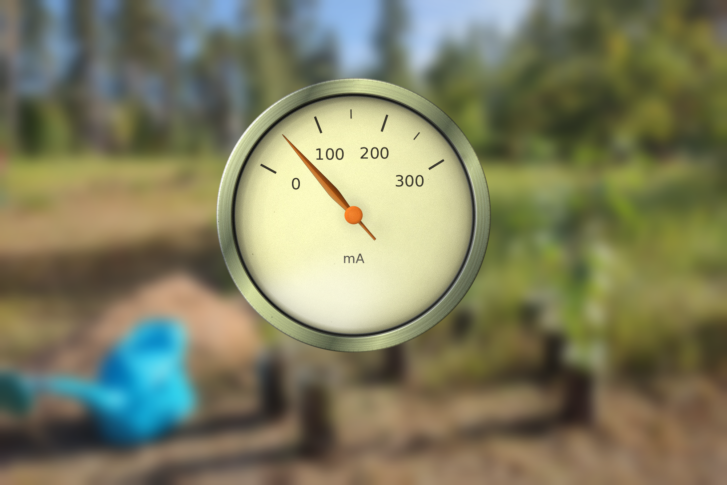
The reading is 50,mA
